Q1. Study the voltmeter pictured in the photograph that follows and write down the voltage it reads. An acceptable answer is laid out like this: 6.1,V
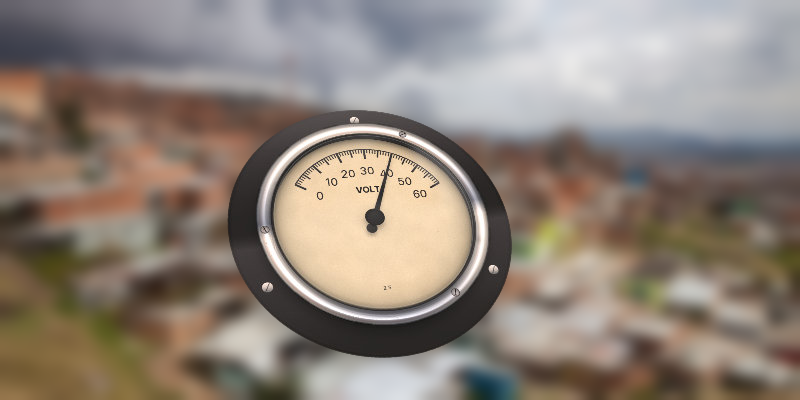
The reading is 40,V
